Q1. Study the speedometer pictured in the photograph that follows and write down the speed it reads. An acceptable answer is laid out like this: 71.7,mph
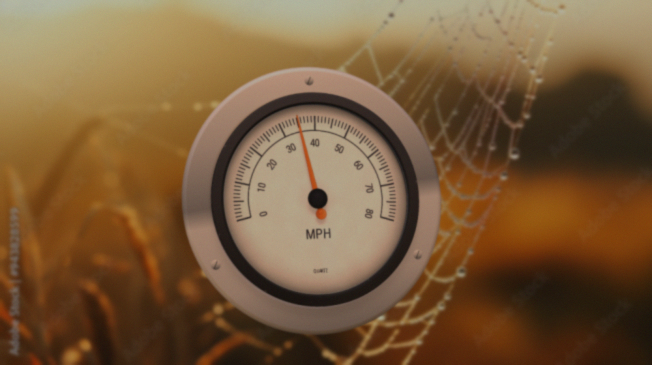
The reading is 35,mph
